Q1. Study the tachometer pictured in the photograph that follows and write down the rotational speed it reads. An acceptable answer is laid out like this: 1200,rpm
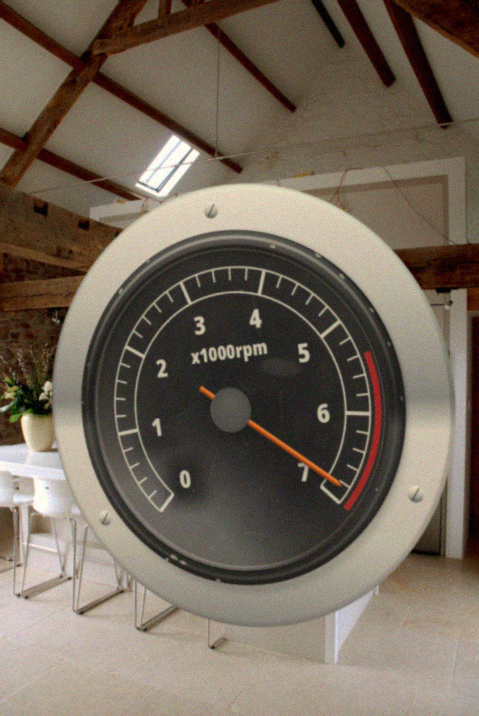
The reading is 6800,rpm
